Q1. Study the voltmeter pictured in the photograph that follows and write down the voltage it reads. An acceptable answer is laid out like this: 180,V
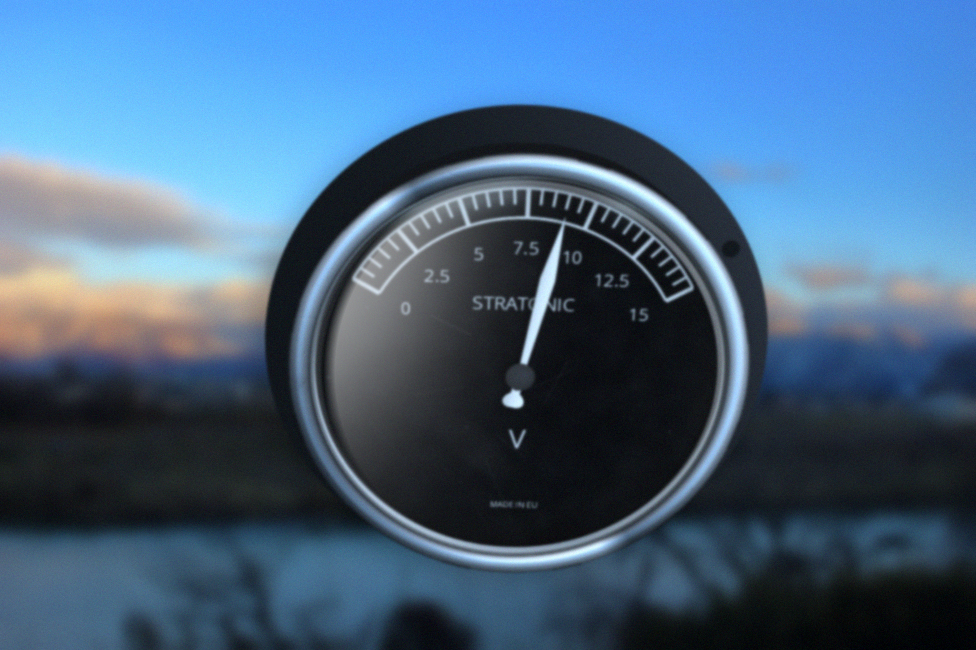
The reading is 9,V
